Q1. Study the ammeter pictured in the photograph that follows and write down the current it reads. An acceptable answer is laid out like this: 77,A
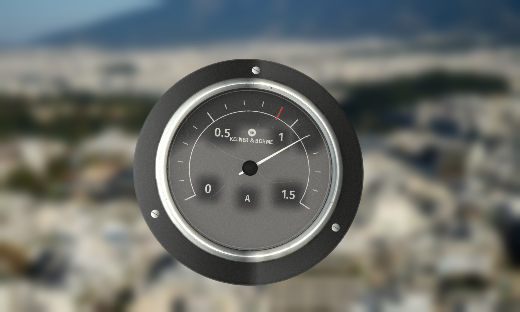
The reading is 1.1,A
